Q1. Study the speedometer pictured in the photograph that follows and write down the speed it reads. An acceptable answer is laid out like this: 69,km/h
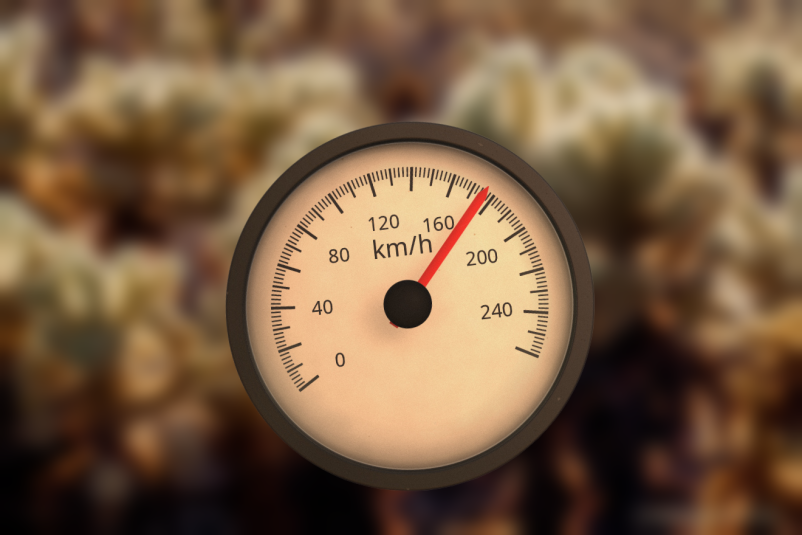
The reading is 176,km/h
